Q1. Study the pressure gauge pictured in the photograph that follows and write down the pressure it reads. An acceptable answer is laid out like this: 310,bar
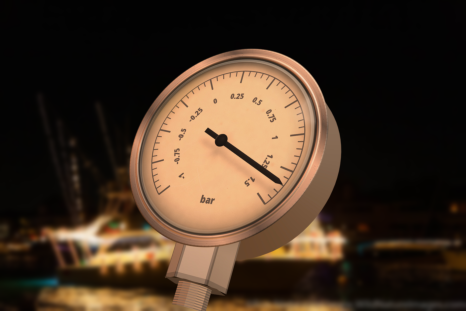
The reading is 1.35,bar
